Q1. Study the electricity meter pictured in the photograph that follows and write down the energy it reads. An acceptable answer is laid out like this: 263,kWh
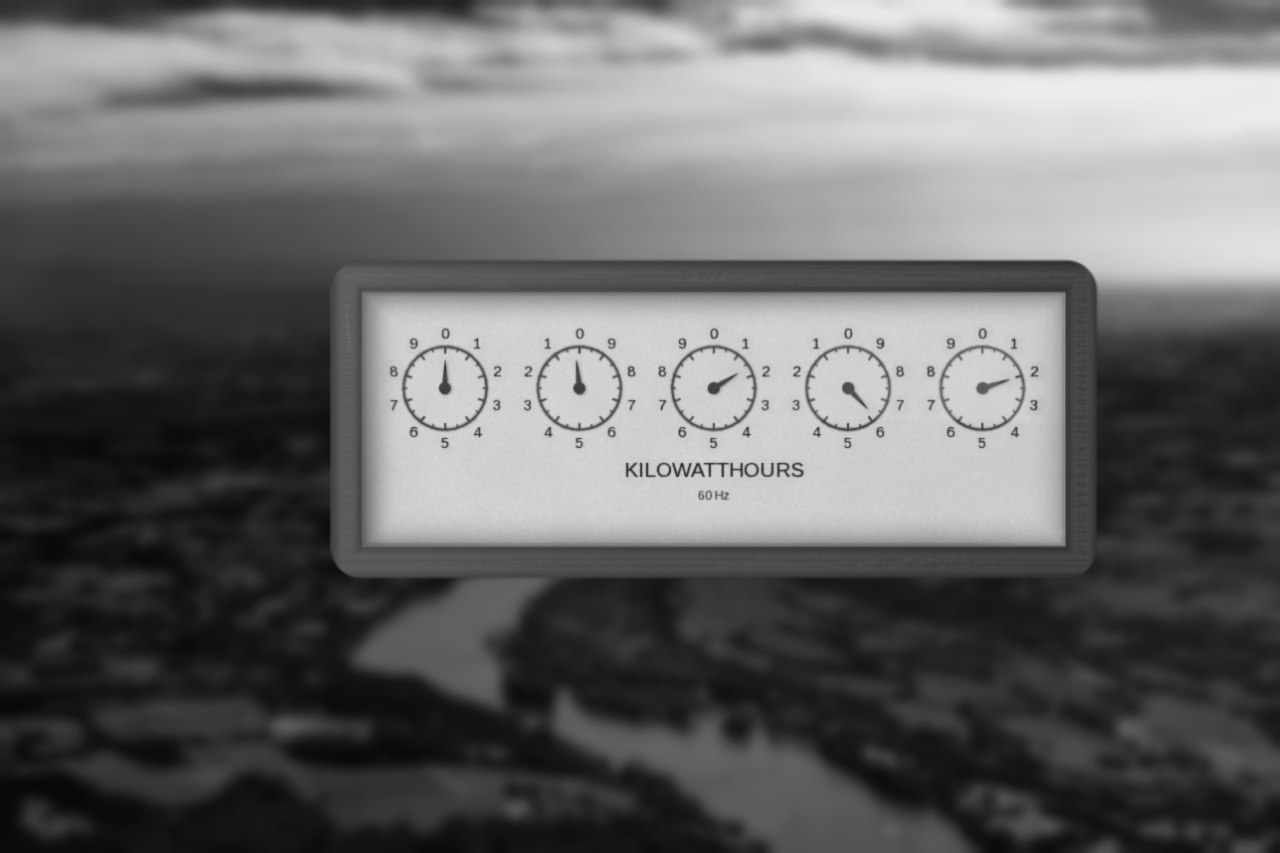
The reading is 162,kWh
